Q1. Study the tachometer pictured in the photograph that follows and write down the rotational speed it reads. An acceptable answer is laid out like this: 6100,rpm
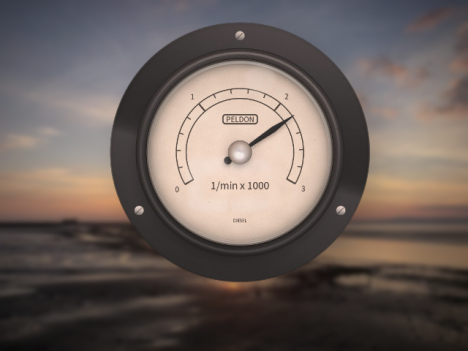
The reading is 2200,rpm
